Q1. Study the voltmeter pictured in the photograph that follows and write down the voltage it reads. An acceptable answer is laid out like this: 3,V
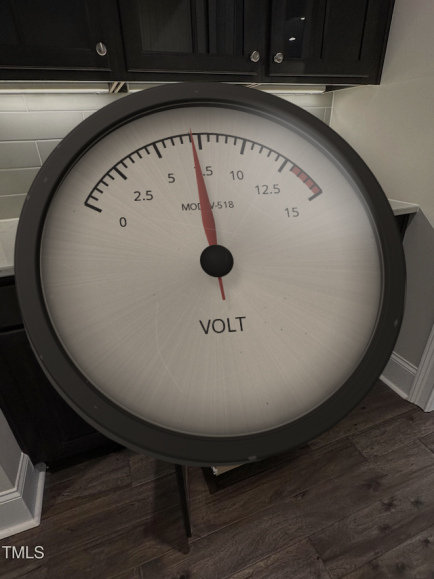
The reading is 7,V
